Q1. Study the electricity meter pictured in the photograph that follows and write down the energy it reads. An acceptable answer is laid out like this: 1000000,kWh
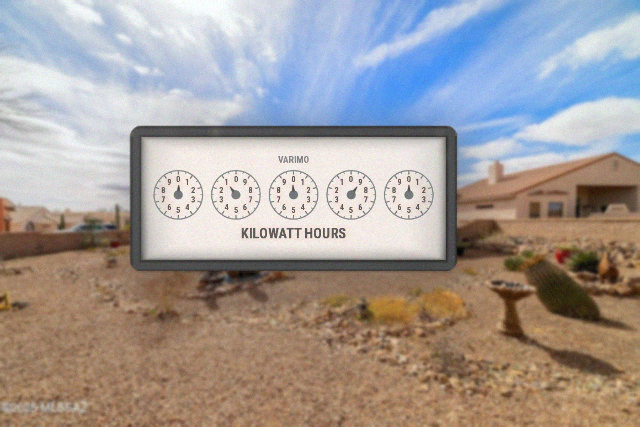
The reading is 990,kWh
